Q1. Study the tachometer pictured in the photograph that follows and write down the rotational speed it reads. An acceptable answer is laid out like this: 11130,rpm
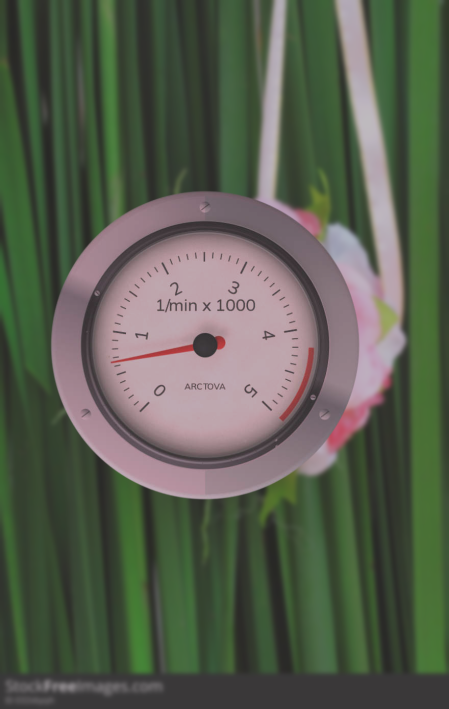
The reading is 650,rpm
